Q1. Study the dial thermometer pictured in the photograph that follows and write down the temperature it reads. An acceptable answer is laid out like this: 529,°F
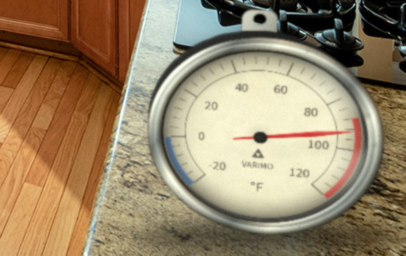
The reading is 92,°F
